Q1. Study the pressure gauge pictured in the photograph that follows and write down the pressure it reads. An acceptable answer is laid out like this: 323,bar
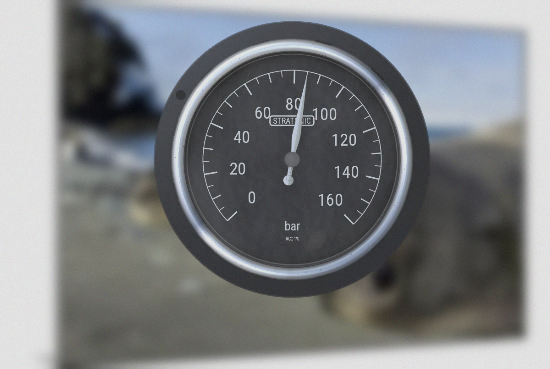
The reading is 85,bar
